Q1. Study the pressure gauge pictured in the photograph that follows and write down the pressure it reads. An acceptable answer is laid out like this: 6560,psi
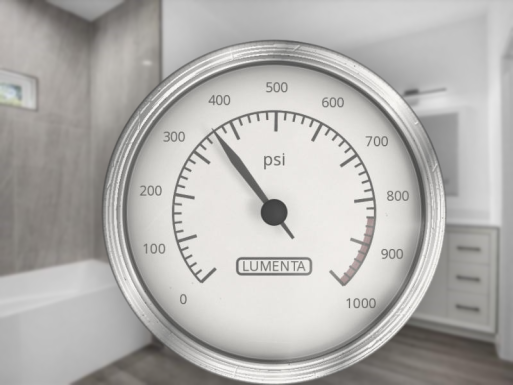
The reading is 360,psi
